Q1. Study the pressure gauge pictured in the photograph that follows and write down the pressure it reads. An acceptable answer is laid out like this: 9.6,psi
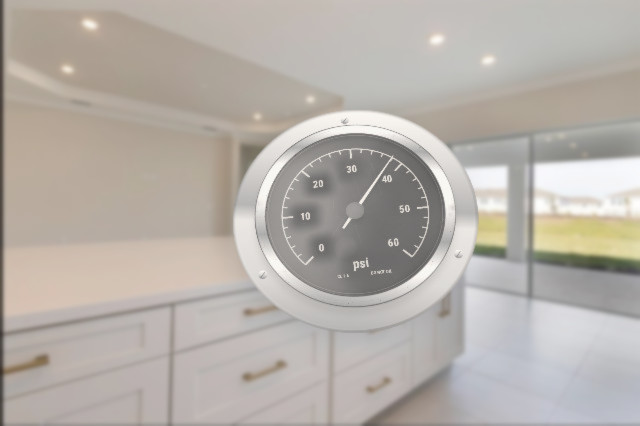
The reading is 38,psi
